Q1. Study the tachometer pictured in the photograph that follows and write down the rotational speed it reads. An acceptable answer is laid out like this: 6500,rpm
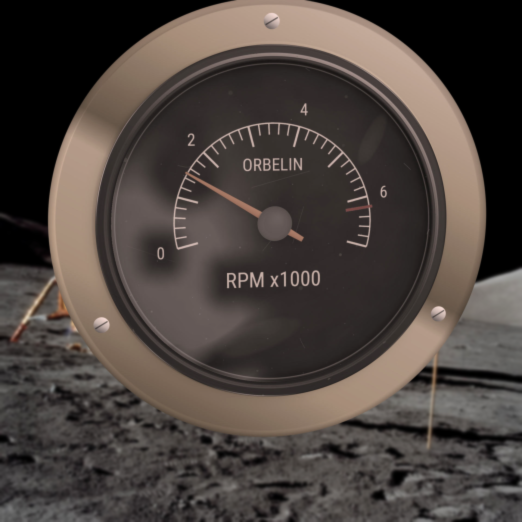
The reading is 1500,rpm
